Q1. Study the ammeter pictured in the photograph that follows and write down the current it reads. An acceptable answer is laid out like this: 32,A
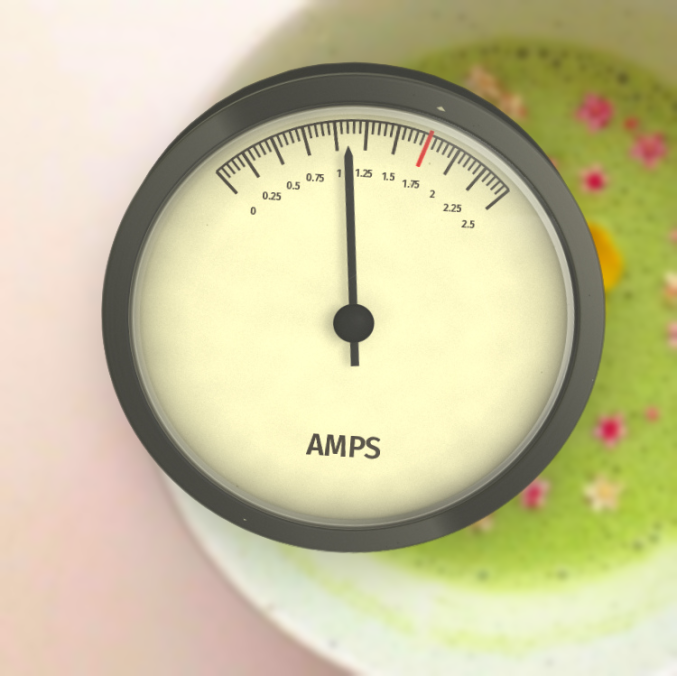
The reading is 1.1,A
